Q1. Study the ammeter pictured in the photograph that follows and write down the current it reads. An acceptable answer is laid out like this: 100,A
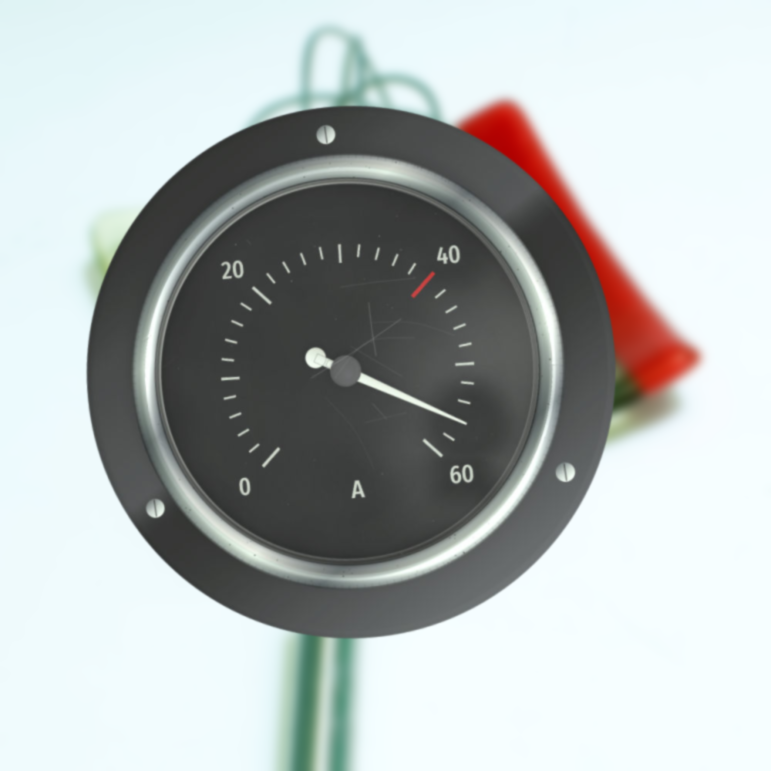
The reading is 56,A
